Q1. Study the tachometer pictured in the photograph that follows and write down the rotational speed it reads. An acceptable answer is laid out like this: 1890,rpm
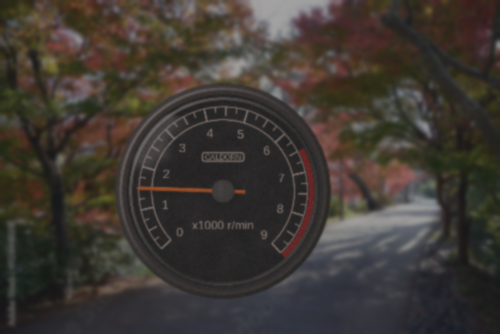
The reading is 1500,rpm
